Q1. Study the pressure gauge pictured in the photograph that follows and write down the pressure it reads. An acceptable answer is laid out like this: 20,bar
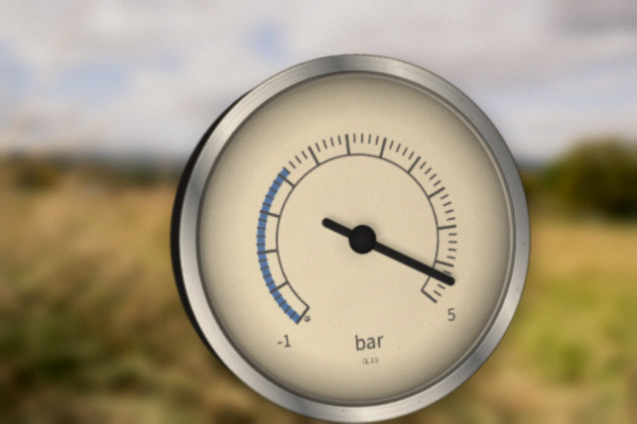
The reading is 4.7,bar
